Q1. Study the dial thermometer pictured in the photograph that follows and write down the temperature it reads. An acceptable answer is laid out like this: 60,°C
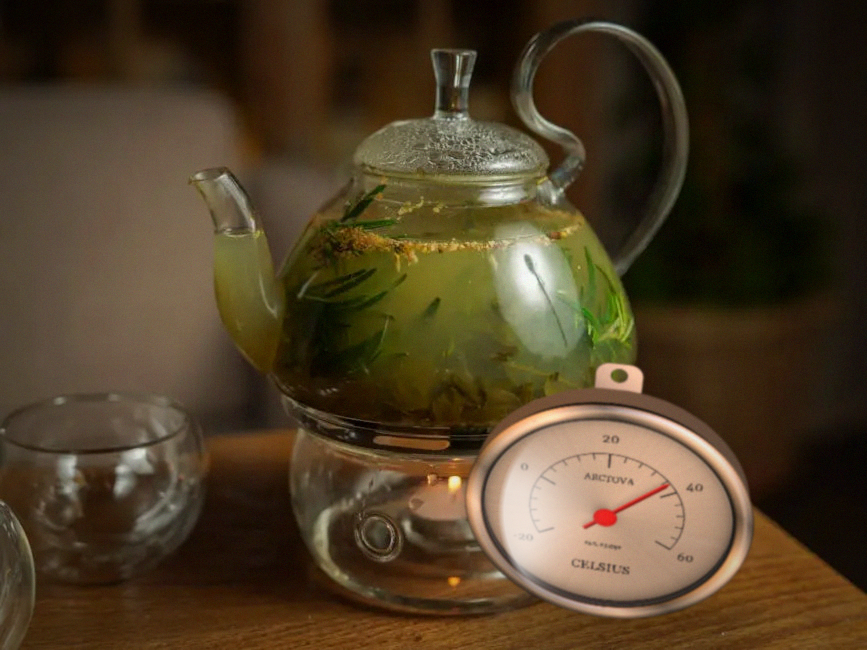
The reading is 36,°C
